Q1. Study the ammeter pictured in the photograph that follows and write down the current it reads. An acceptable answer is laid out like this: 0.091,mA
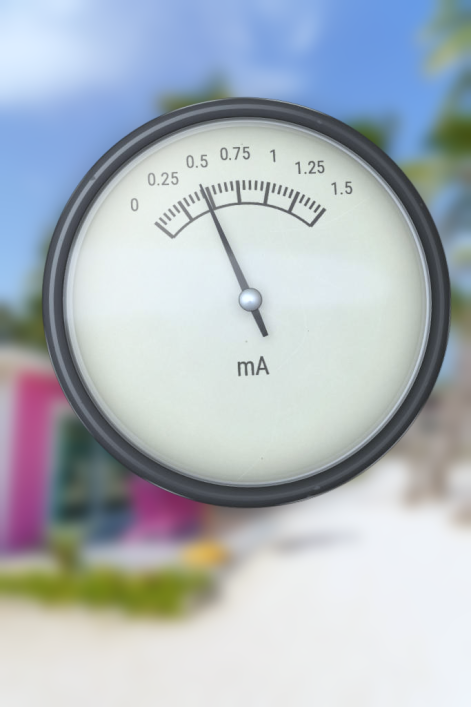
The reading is 0.45,mA
